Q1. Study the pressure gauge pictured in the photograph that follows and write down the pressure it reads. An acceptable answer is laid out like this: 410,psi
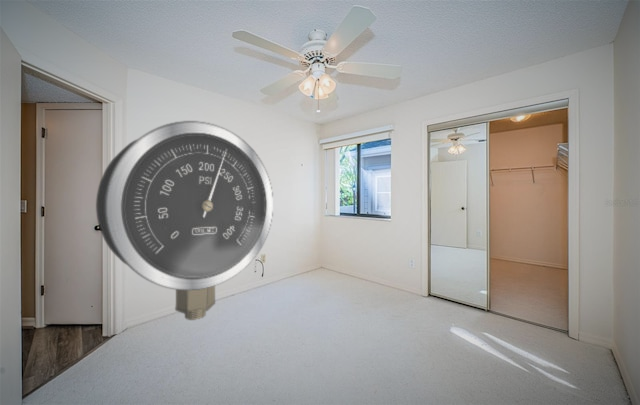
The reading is 225,psi
